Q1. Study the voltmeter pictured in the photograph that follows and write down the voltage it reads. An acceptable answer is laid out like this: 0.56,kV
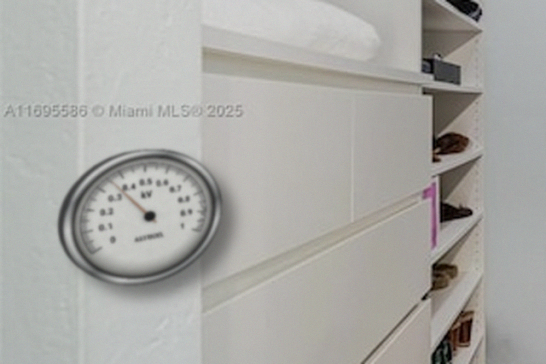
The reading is 0.35,kV
